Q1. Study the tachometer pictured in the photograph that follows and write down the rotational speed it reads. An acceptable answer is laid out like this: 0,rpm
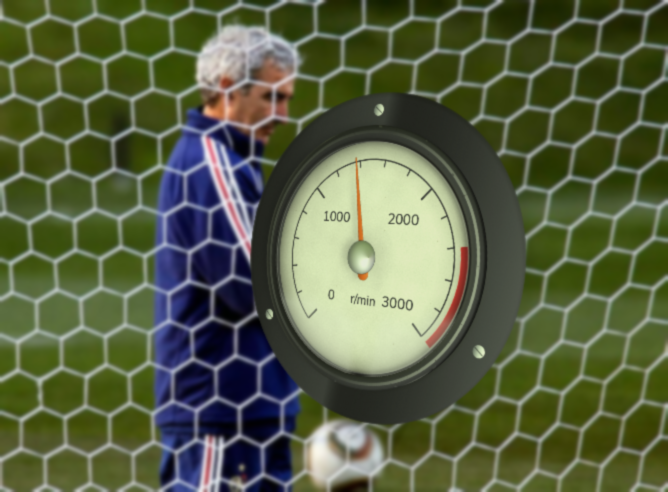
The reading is 1400,rpm
